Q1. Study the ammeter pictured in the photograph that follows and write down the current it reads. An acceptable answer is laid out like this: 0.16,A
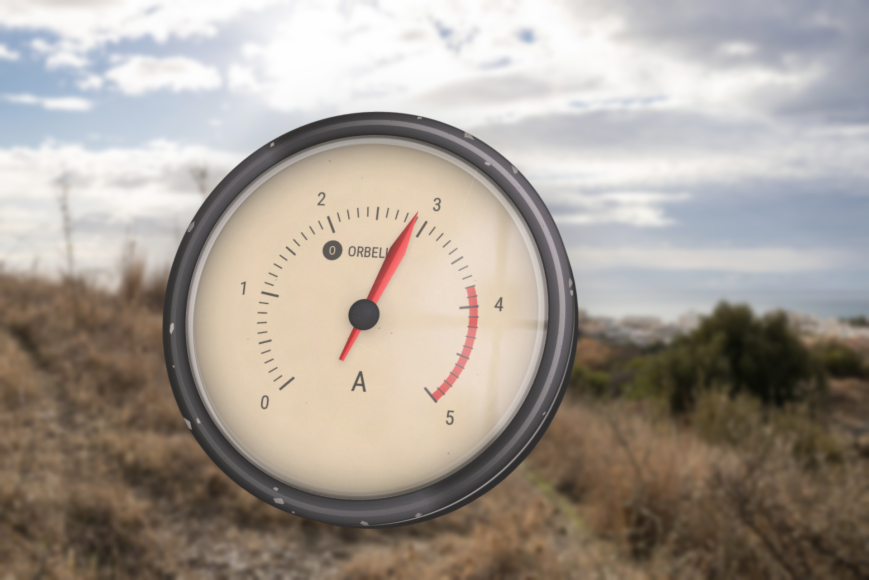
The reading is 2.9,A
